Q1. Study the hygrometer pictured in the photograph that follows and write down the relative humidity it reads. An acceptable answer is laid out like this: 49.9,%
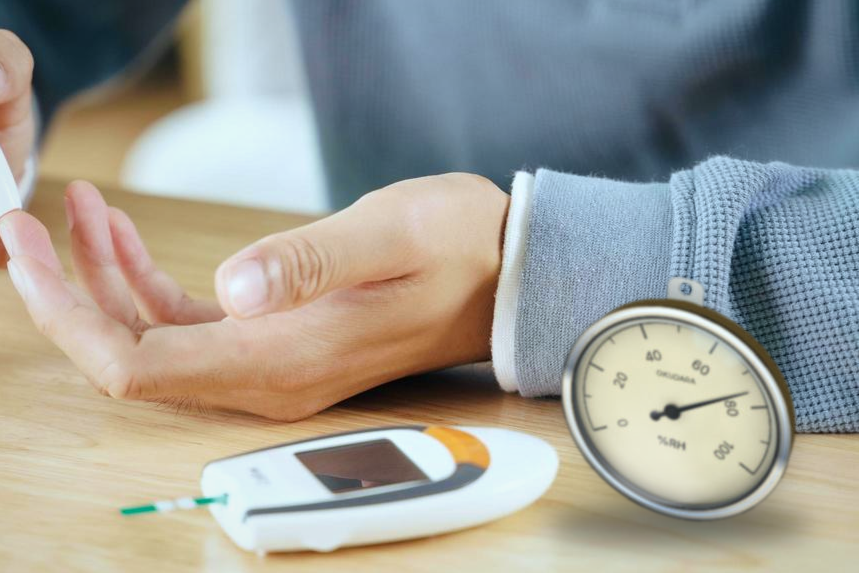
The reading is 75,%
